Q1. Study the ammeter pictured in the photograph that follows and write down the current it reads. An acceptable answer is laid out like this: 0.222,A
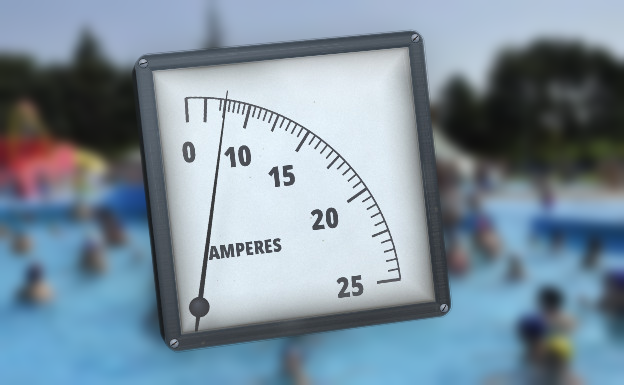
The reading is 7.5,A
